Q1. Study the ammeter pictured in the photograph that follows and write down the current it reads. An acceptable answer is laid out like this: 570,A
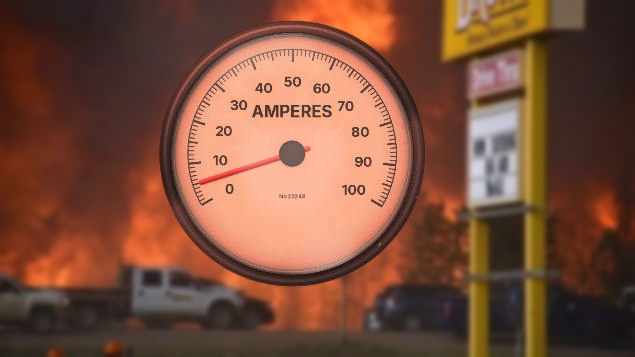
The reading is 5,A
